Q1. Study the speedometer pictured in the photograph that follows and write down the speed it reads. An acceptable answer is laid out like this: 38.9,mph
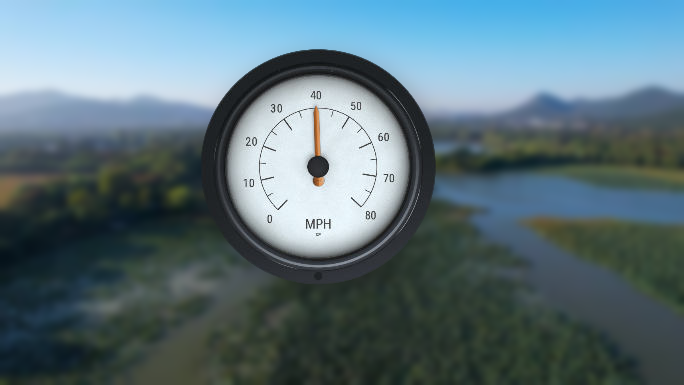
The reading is 40,mph
